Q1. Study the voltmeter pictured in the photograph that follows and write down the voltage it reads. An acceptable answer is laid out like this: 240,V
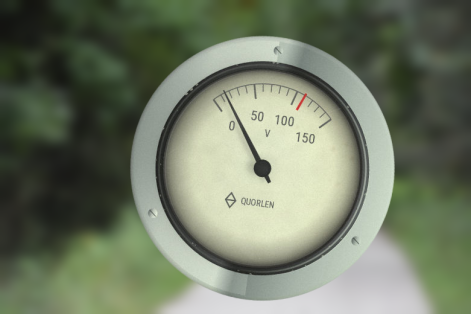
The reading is 15,V
